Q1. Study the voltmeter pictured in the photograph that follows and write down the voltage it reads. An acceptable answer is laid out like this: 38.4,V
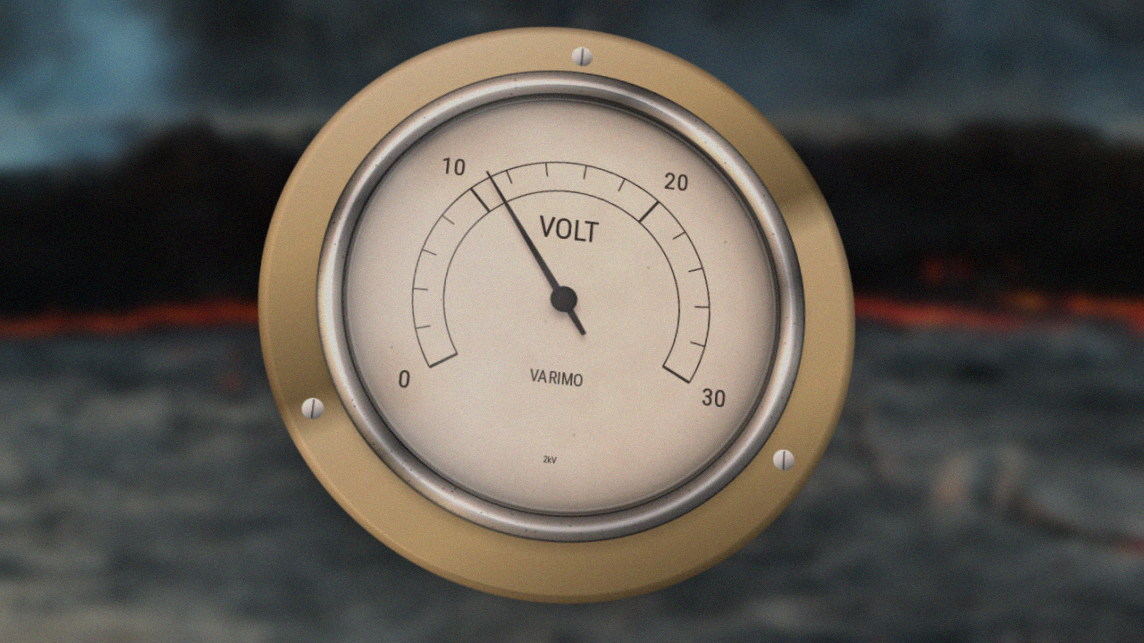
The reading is 11,V
